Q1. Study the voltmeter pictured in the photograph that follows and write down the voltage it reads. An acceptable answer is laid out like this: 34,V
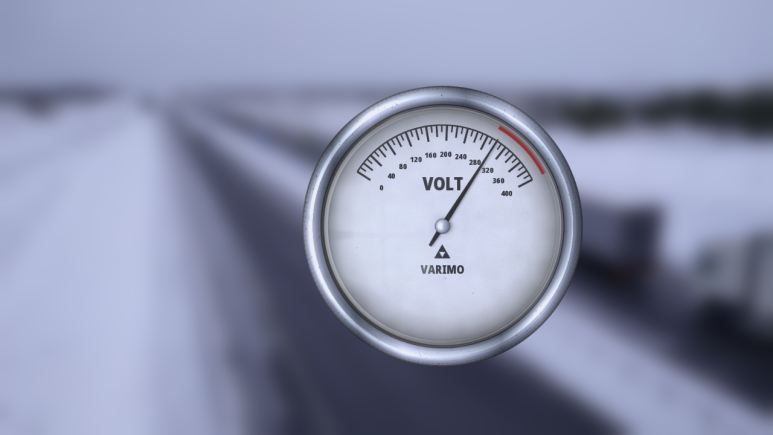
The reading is 300,V
